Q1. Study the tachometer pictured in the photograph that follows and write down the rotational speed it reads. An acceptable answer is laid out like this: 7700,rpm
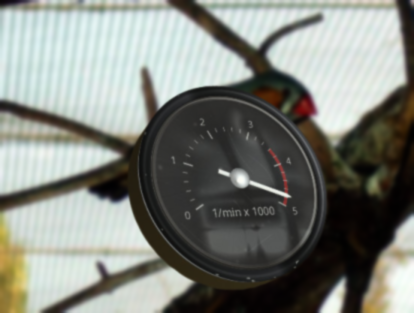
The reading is 4800,rpm
